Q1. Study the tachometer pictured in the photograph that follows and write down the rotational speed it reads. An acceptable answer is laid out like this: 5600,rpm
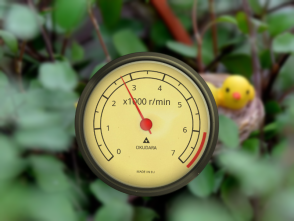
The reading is 2750,rpm
